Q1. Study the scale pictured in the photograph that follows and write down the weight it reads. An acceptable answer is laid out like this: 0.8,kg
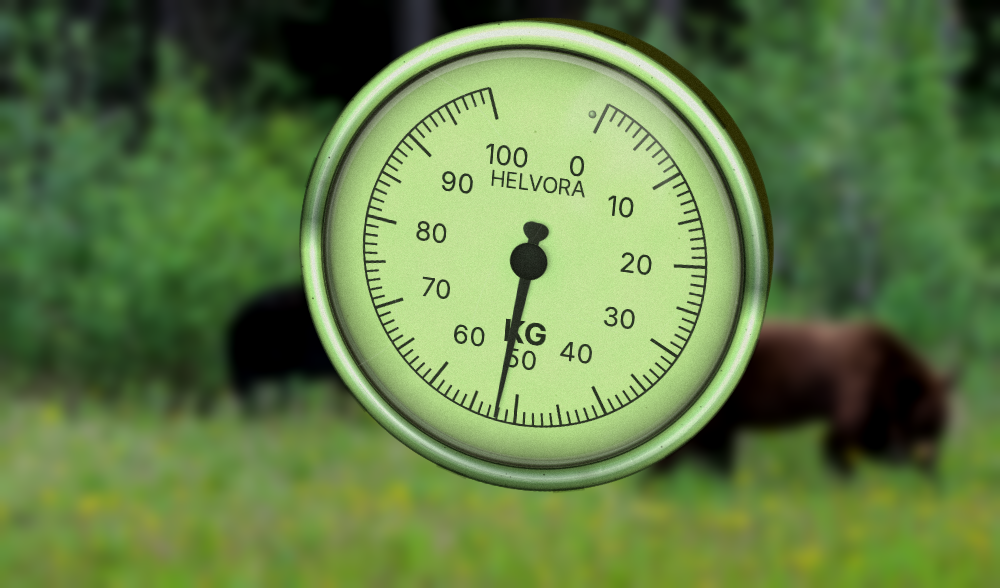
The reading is 52,kg
